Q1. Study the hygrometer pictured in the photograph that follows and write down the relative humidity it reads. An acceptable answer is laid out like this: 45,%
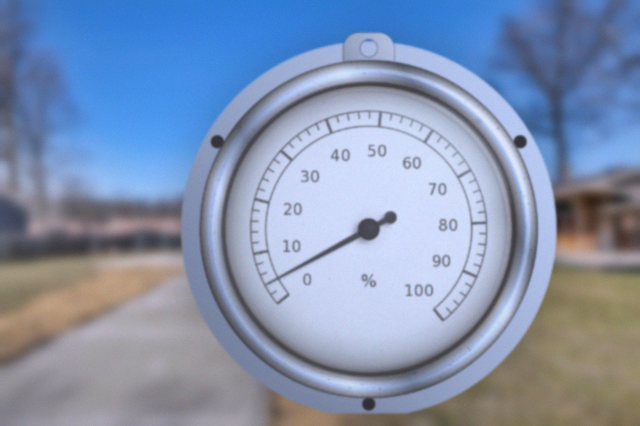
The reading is 4,%
